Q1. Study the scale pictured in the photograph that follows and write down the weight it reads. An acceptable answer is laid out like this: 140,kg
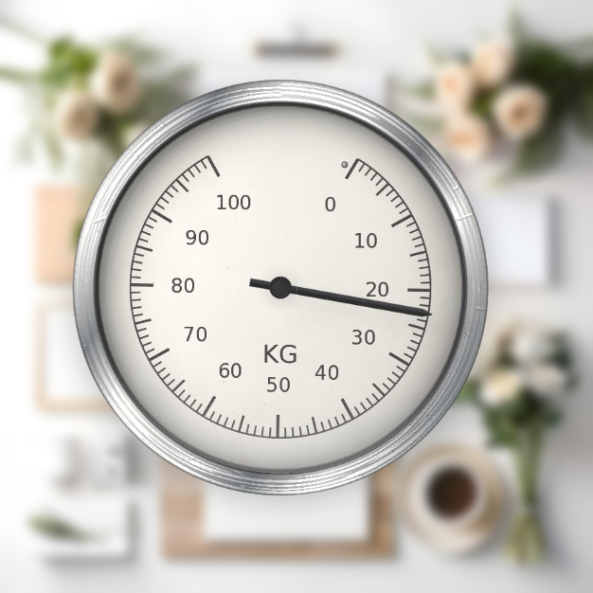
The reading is 23,kg
